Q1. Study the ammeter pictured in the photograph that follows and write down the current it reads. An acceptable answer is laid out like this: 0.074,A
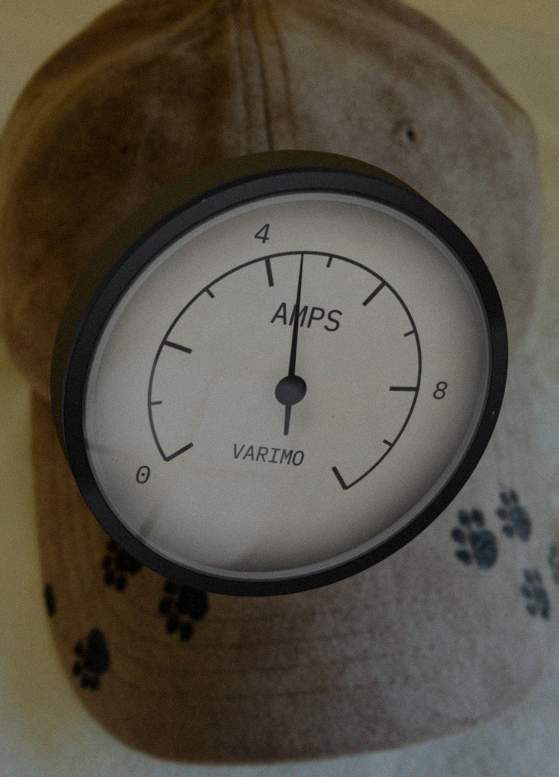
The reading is 4.5,A
